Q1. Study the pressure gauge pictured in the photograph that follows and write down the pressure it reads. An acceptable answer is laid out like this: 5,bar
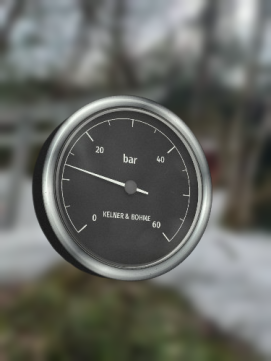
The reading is 12.5,bar
